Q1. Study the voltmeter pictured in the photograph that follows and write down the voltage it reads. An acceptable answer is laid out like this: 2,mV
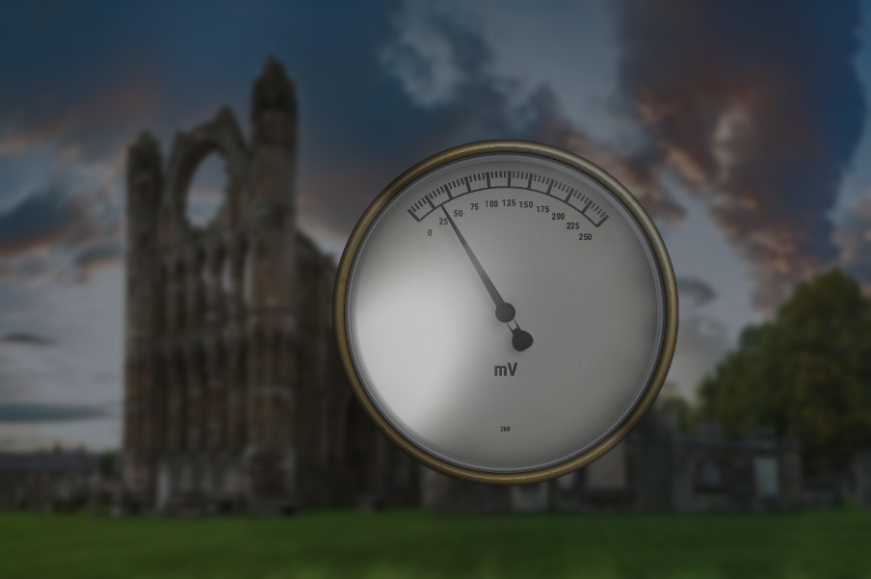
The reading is 35,mV
